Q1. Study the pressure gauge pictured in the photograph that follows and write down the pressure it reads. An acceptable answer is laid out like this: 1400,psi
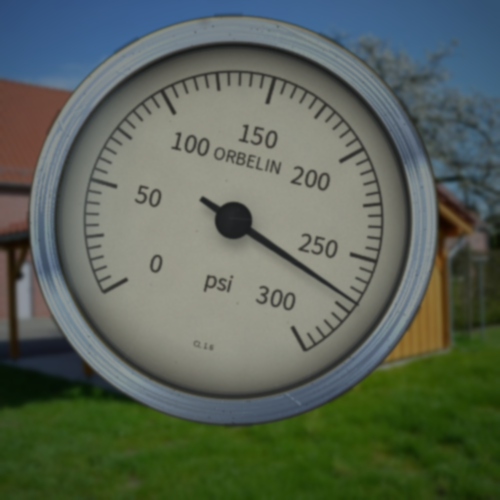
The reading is 270,psi
